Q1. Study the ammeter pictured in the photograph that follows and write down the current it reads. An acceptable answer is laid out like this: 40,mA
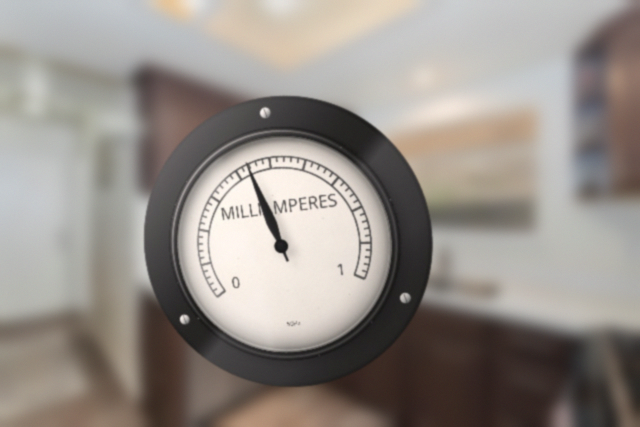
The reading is 0.44,mA
